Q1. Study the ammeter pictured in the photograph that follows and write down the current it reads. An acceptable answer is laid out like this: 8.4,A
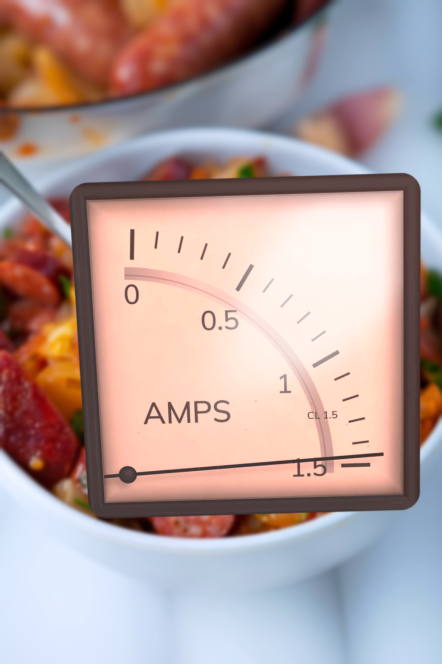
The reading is 1.45,A
